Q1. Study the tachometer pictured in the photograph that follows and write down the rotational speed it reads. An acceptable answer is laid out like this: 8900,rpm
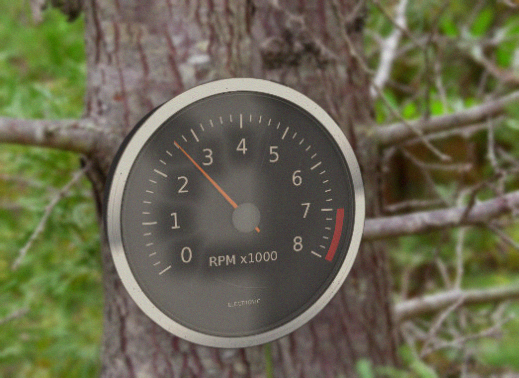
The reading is 2600,rpm
